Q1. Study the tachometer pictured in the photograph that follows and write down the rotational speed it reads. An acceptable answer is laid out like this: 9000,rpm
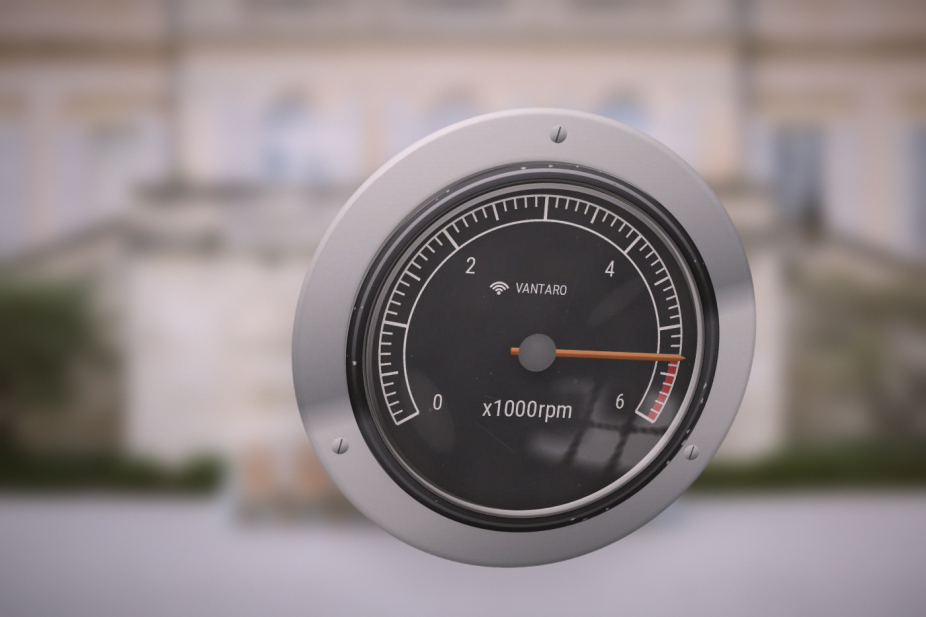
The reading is 5300,rpm
